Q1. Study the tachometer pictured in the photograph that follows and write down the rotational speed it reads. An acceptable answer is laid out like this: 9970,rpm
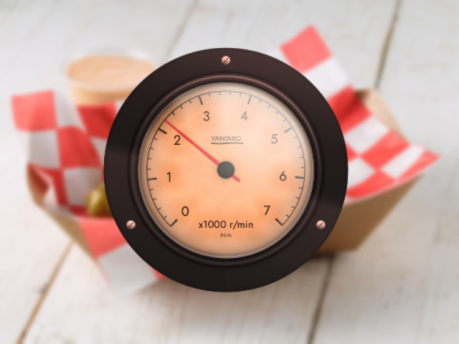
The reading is 2200,rpm
